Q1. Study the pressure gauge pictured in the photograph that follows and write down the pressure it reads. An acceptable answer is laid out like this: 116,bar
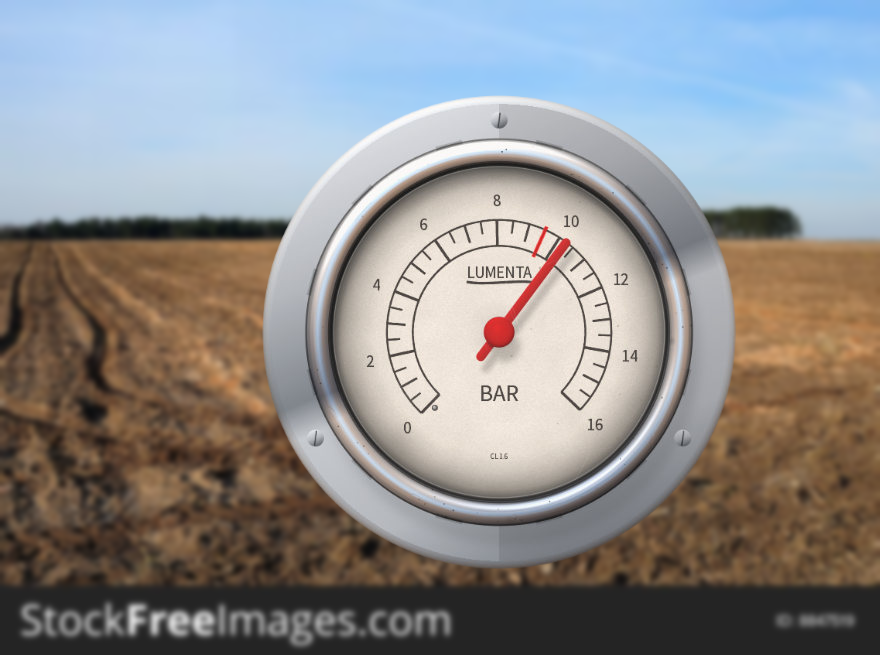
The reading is 10.25,bar
